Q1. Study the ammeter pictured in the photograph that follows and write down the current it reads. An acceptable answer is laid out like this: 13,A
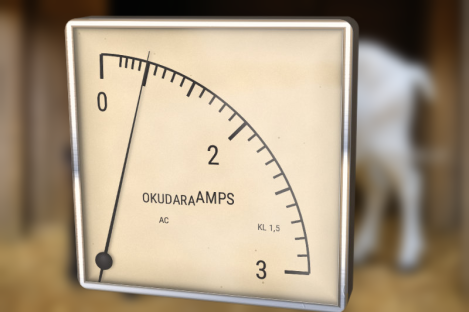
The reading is 1,A
